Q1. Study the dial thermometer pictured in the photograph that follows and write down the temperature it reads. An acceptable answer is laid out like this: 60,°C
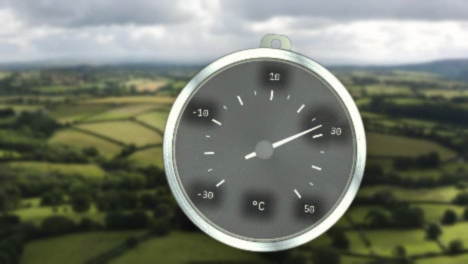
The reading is 27.5,°C
